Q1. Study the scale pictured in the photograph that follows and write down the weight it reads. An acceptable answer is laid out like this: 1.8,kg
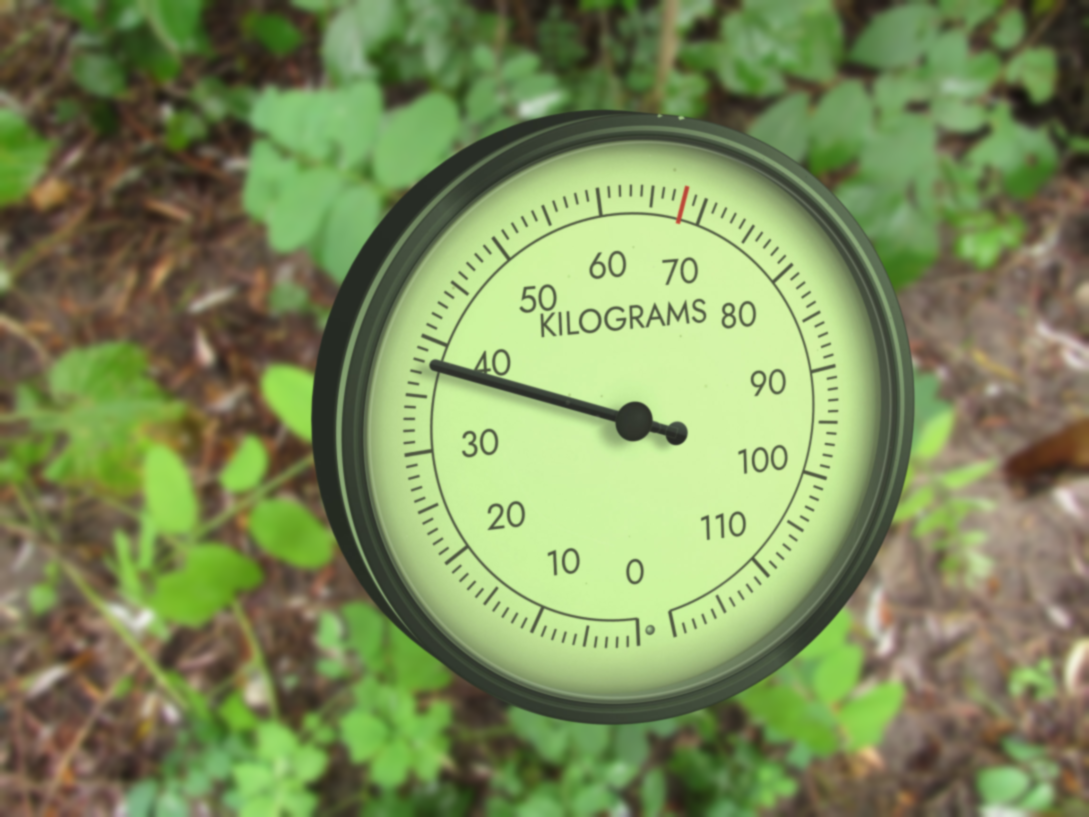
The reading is 38,kg
